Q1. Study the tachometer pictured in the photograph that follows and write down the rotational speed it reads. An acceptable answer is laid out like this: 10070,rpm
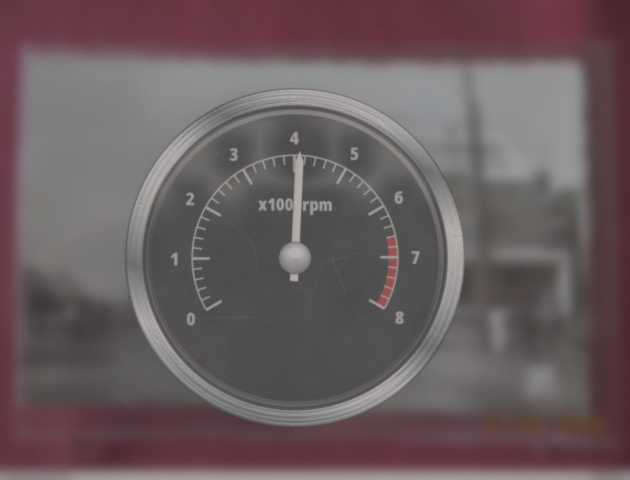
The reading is 4100,rpm
